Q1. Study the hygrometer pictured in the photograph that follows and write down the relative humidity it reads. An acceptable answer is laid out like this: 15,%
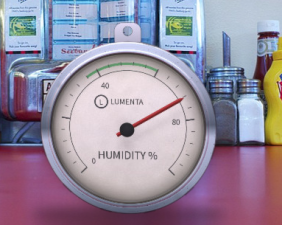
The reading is 72,%
